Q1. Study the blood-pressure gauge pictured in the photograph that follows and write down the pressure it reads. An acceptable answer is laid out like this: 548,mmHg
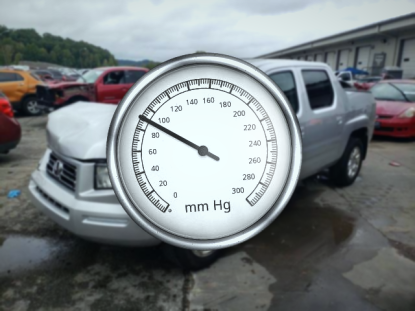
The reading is 90,mmHg
